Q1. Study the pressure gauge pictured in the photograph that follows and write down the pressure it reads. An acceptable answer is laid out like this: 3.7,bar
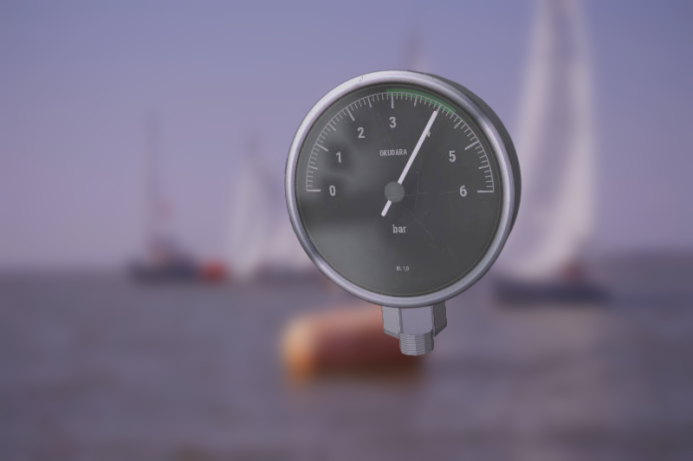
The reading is 4,bar
